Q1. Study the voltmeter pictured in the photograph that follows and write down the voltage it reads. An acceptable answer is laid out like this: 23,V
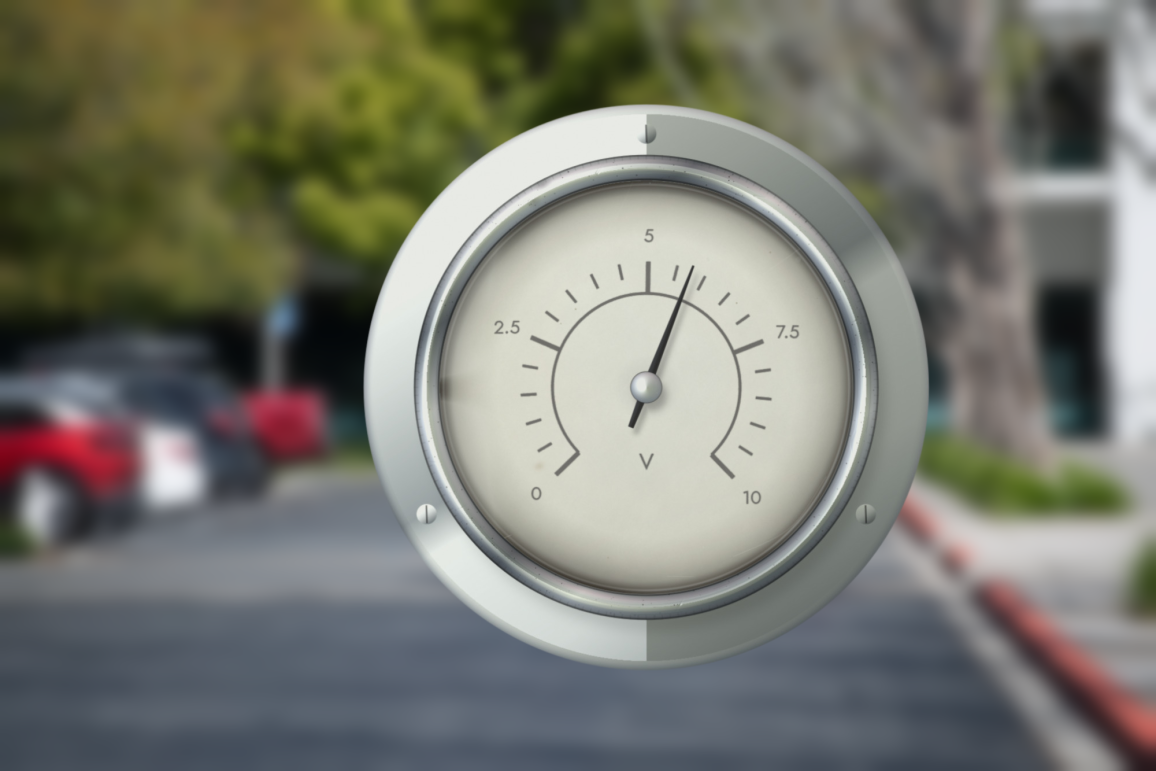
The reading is 5.75,V
